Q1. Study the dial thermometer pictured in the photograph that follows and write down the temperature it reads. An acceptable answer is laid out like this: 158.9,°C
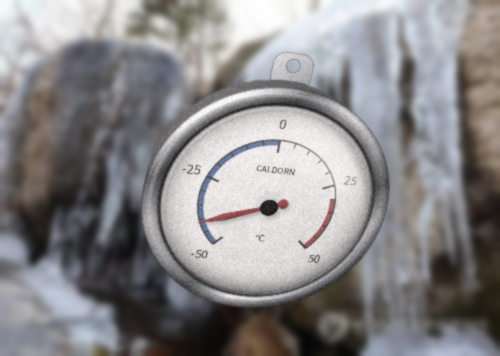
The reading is -40,°C
